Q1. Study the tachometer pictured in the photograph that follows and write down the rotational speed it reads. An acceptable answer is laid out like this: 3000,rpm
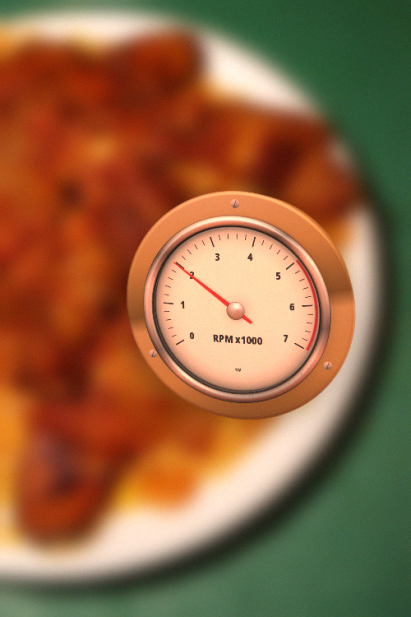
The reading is 2000,rpm
